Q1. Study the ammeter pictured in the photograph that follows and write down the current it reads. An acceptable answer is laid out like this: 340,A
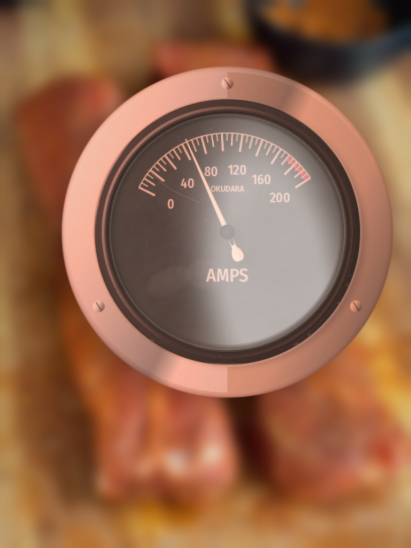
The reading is 65,A
